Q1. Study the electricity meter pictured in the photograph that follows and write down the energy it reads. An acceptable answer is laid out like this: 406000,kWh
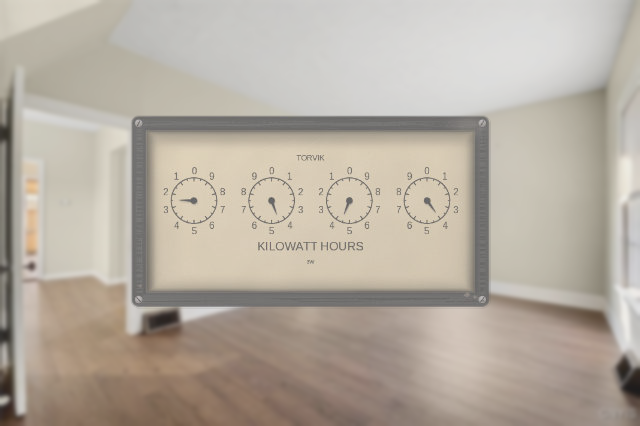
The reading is 2444,kWh
